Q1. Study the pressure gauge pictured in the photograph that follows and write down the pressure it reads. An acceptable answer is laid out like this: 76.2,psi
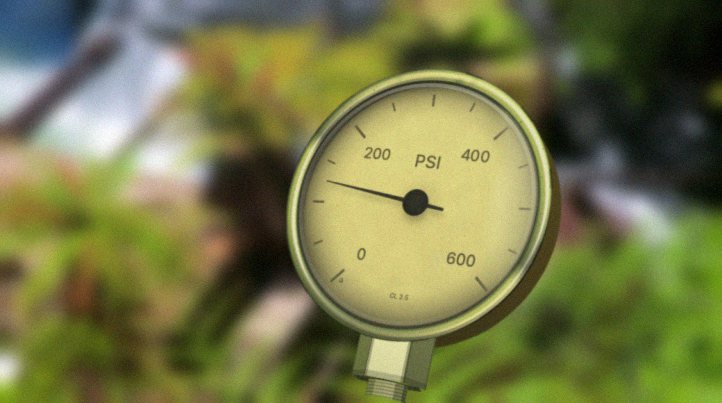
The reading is 125,psi
